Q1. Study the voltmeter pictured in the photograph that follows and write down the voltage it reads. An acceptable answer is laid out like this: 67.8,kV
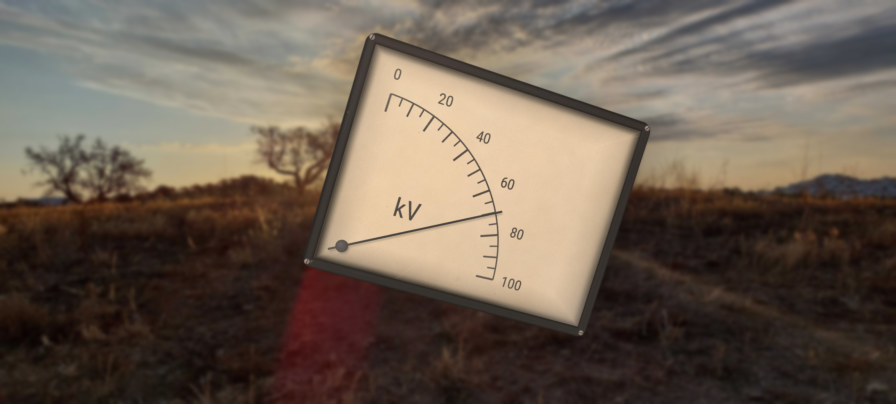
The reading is 70,kV
